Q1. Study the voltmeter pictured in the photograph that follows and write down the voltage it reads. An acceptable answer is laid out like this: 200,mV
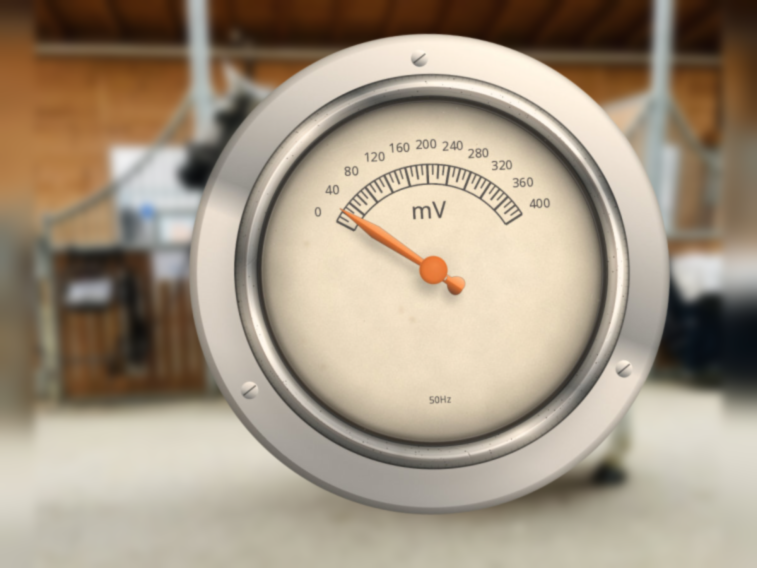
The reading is 20,mV
